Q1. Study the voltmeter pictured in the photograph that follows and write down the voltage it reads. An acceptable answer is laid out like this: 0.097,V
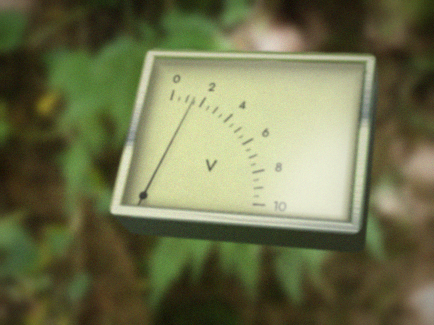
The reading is 1.5,V
